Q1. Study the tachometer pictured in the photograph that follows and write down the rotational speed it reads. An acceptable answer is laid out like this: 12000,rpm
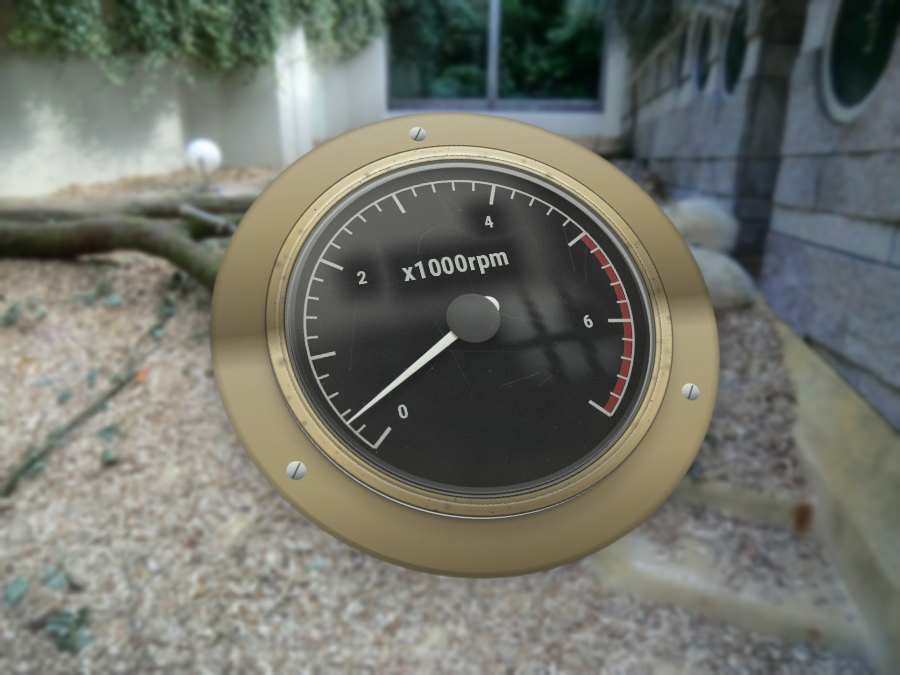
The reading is 300,rpm
